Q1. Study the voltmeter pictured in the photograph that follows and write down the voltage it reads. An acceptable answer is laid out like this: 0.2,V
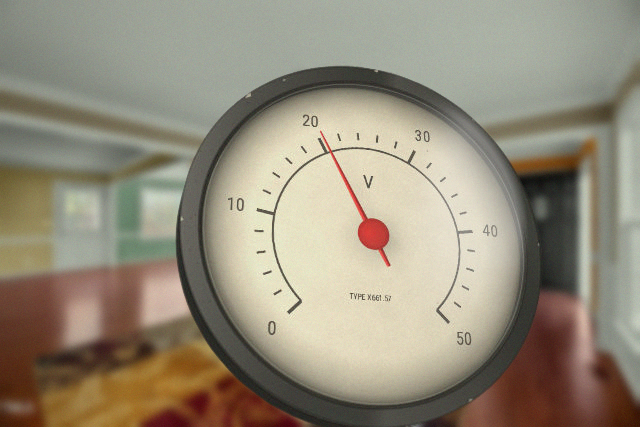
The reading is 20,V
